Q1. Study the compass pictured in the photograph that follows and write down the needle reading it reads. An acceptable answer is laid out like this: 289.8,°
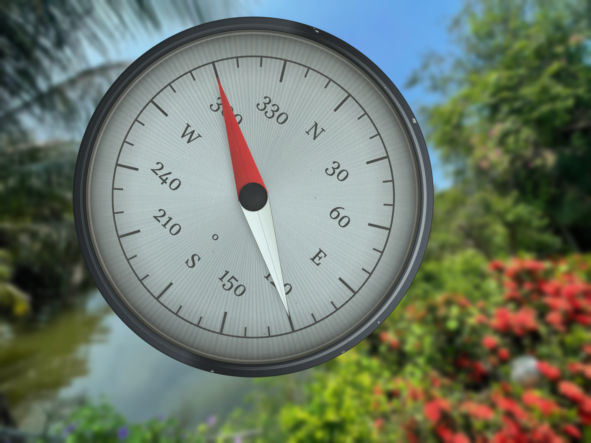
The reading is 300,°
